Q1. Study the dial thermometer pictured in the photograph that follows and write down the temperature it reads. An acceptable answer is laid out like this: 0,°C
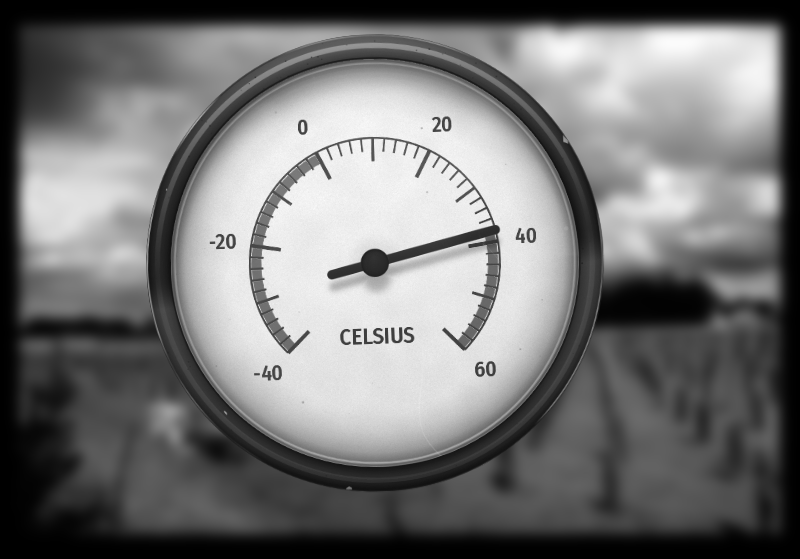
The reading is 38,°C
